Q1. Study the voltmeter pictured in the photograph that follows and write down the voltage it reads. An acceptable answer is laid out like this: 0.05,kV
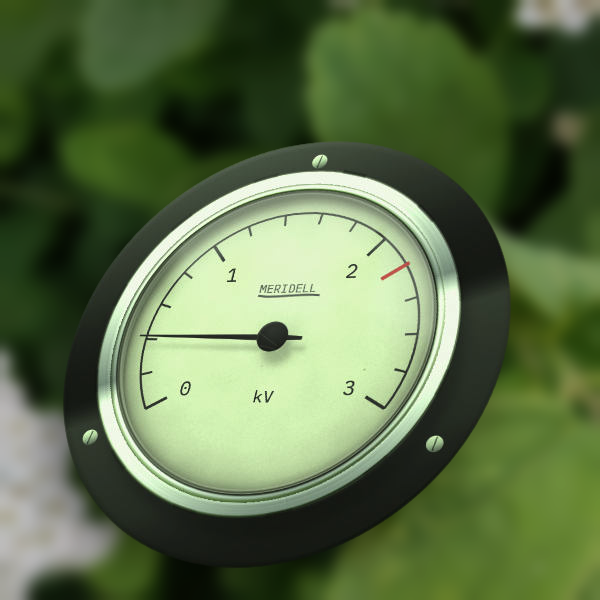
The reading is 0.4,kV
